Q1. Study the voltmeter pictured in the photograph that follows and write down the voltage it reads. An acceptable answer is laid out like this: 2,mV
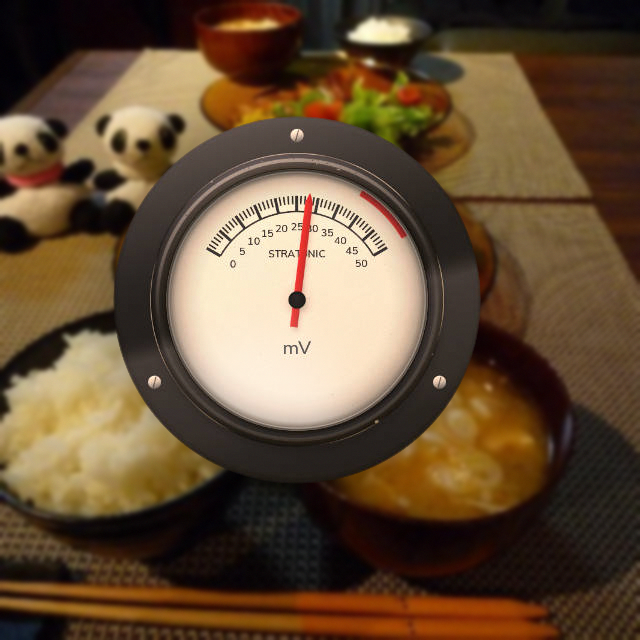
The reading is 28,mV
